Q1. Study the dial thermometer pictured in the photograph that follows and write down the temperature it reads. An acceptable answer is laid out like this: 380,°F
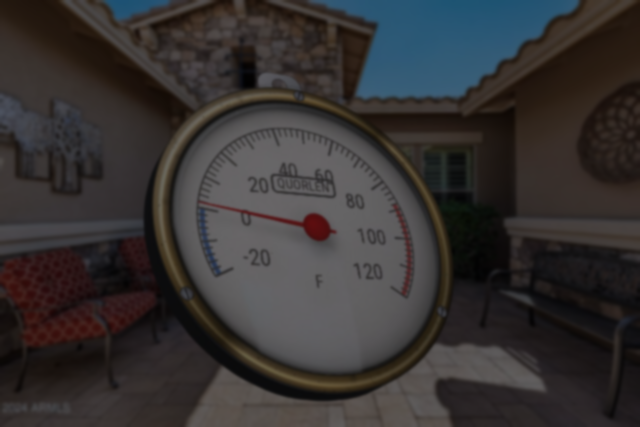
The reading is 0,°F
